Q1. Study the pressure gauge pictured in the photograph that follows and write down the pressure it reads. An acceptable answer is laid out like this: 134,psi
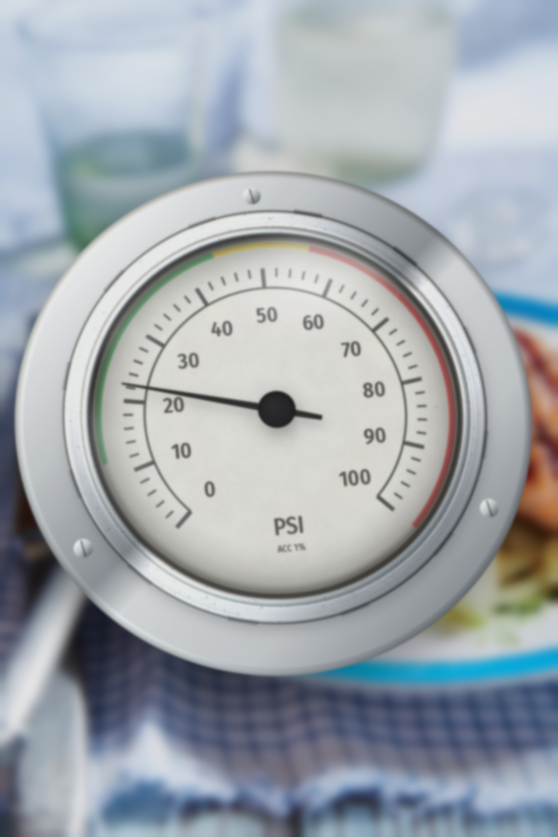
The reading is 22,psi
